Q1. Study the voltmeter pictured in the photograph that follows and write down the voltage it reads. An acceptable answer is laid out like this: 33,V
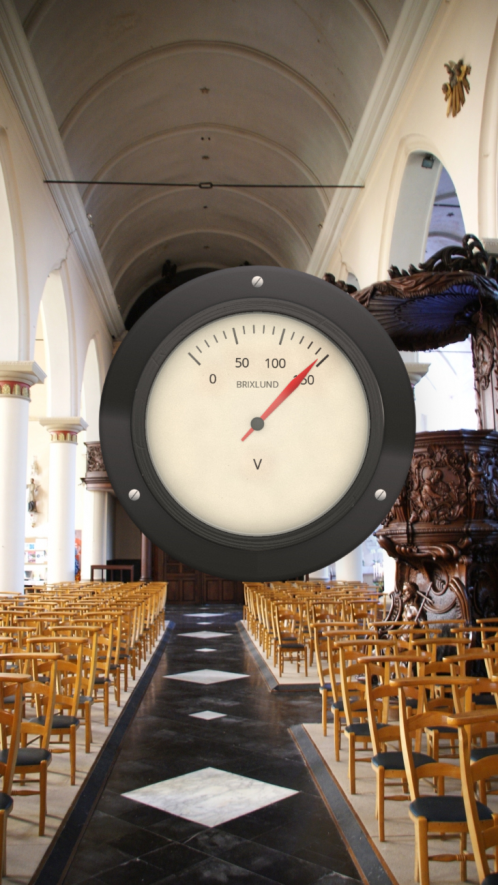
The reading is 145,V
